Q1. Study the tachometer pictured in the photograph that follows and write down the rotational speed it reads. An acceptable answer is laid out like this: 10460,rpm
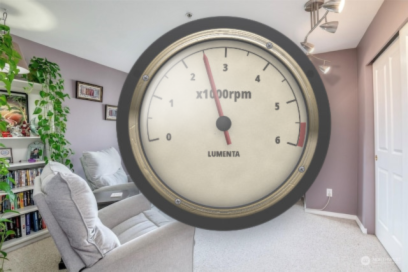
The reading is 2500,rpm
